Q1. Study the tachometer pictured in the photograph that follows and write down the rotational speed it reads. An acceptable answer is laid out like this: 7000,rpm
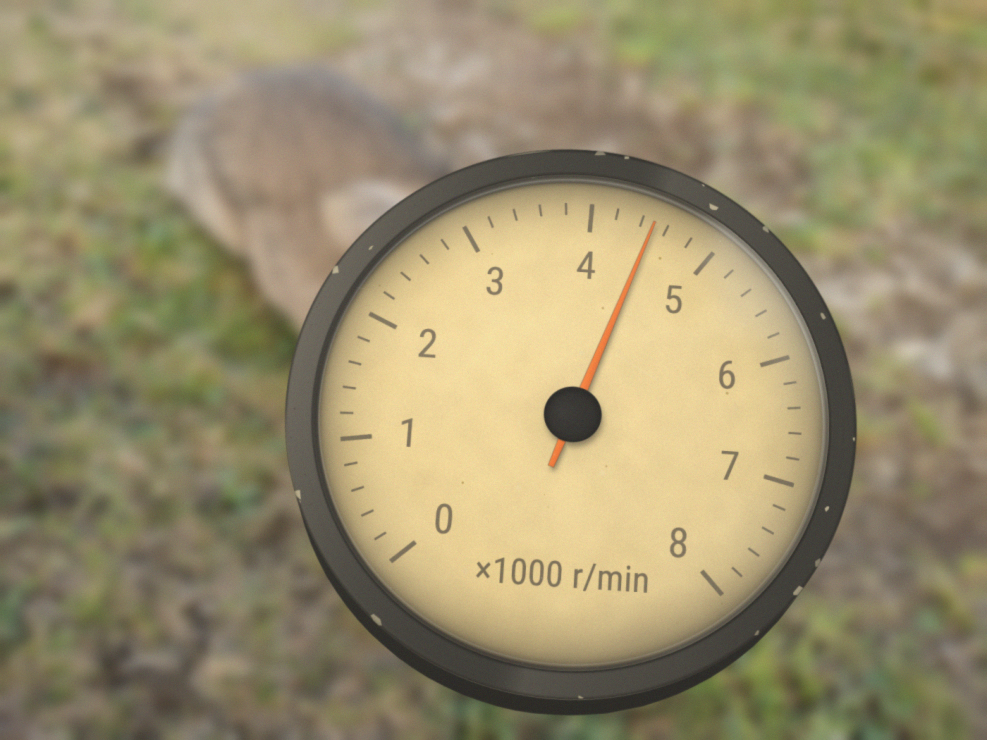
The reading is 4500,rpm
